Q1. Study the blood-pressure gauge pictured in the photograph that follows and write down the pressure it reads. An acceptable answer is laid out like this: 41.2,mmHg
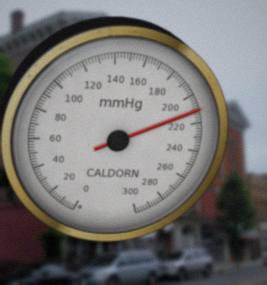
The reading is 210,mmHg
